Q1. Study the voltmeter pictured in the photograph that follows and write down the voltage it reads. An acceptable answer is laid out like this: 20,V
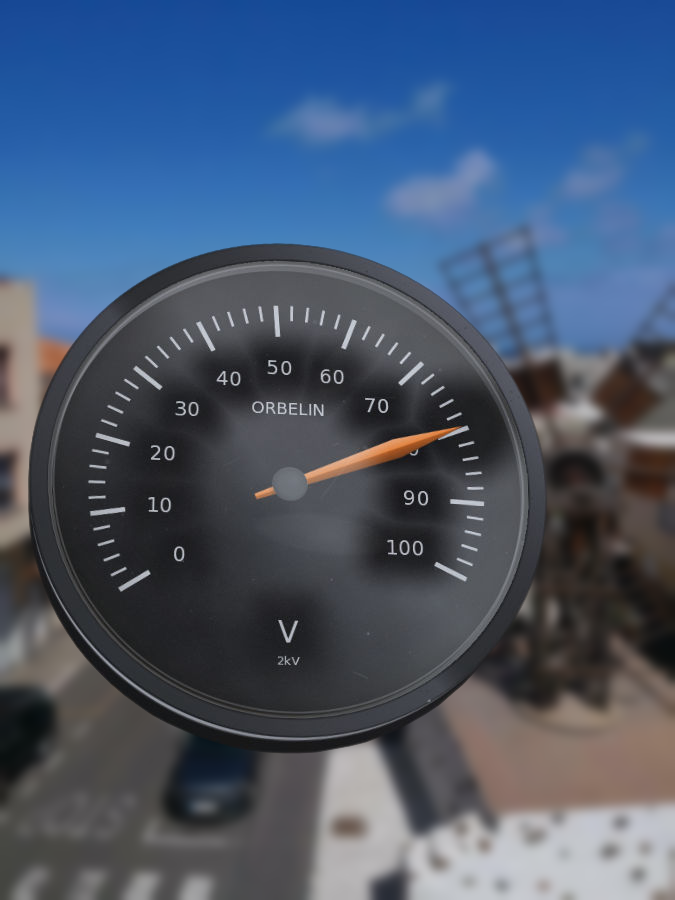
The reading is 80,V
